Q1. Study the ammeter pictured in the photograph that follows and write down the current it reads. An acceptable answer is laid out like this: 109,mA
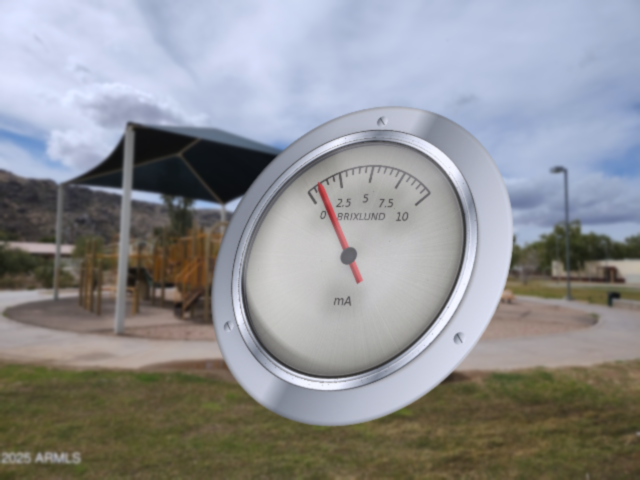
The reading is 1,mA
